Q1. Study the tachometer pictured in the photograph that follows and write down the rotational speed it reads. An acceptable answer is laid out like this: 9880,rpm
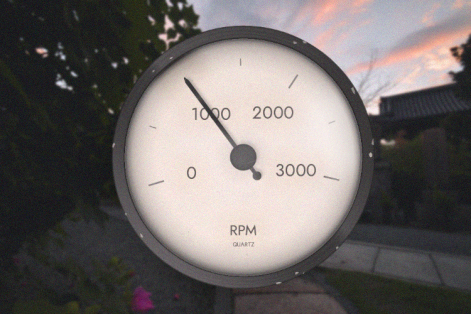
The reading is 1000,rpm
